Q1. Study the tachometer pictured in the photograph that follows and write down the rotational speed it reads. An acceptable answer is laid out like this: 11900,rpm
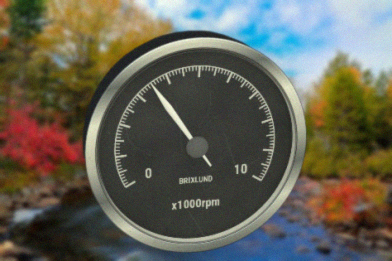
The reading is 3500,rpm
